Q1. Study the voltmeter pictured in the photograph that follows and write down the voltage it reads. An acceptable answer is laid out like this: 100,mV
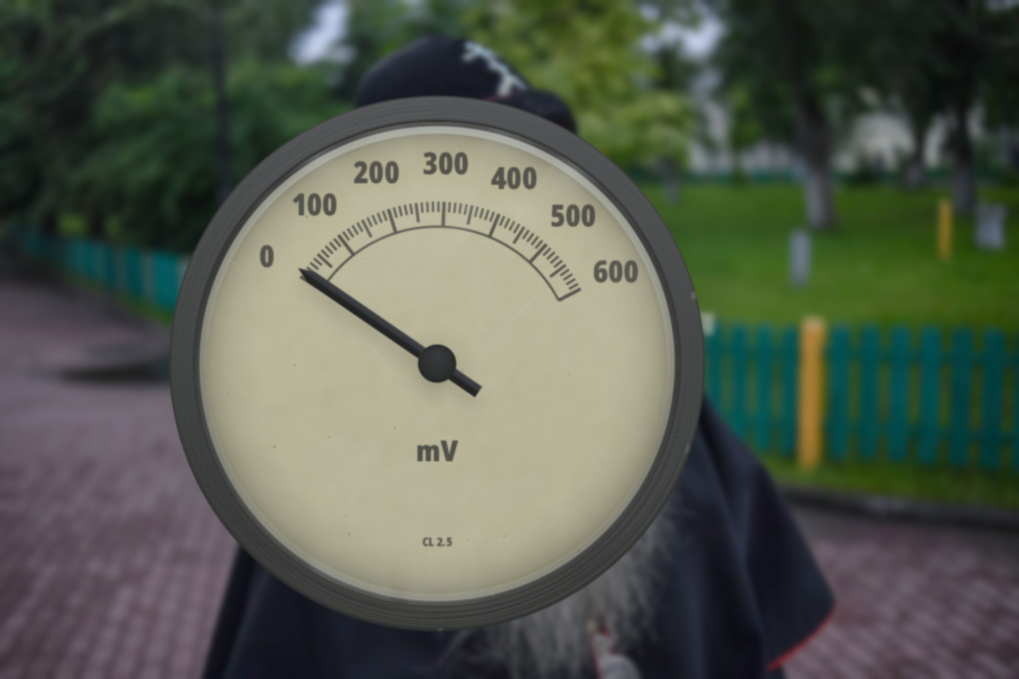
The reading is 10,mV
